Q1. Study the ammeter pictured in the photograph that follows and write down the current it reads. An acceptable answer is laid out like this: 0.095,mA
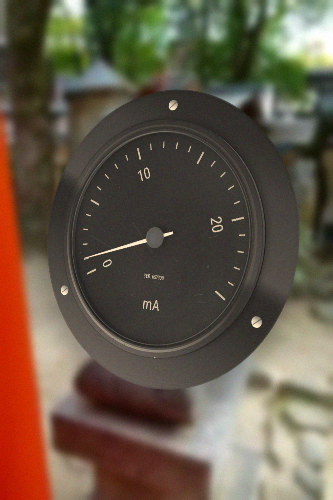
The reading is 1,mA
